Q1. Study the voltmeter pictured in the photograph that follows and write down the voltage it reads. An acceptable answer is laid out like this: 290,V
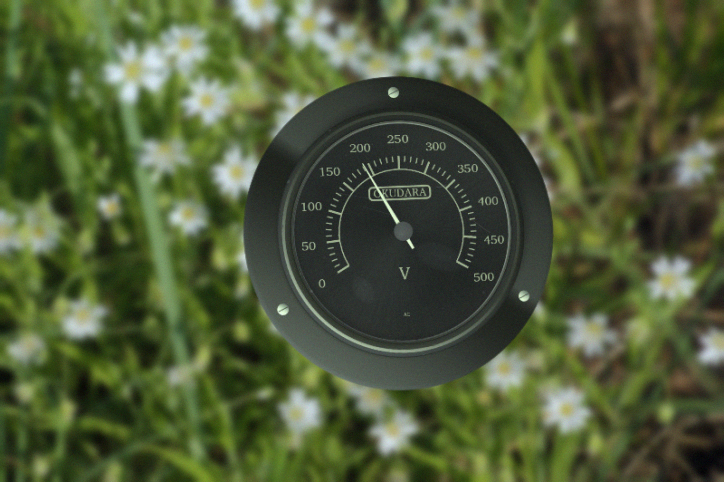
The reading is 190,V
